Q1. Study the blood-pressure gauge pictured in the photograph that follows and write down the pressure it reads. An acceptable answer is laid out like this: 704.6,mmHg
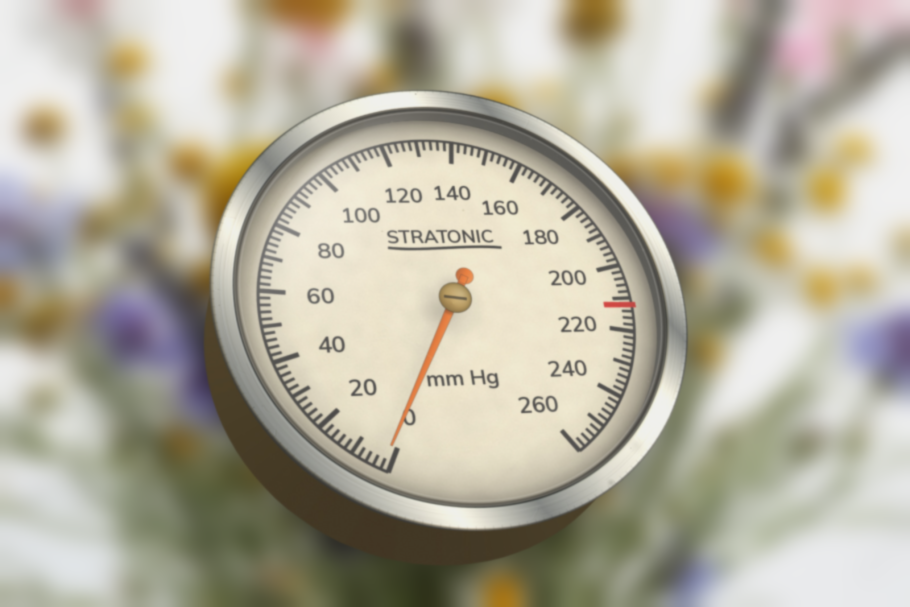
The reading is 2,mmHg
